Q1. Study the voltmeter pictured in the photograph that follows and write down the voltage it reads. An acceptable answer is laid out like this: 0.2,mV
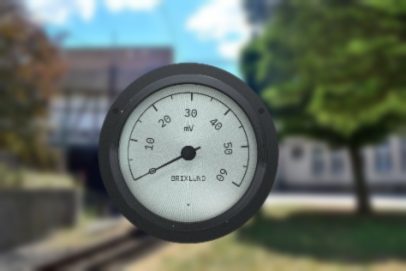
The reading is 0,mV
